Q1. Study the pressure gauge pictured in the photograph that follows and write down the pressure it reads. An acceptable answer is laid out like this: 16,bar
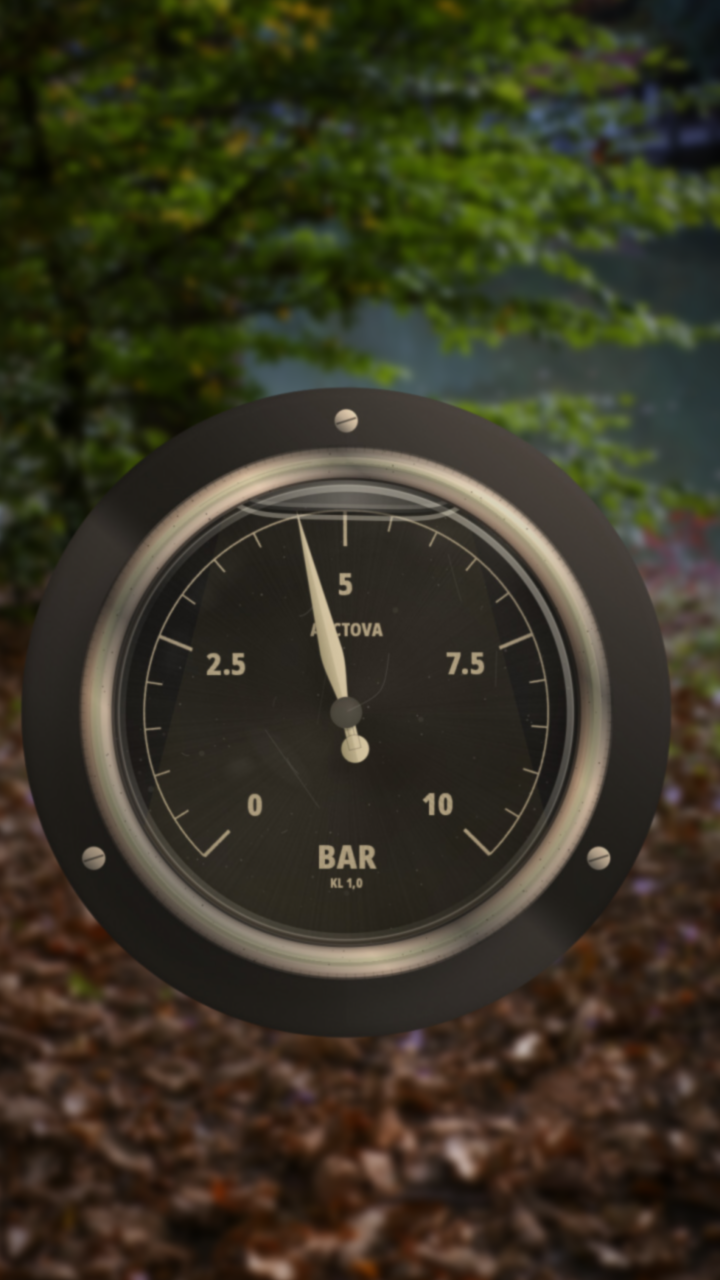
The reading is 4.5,bar
